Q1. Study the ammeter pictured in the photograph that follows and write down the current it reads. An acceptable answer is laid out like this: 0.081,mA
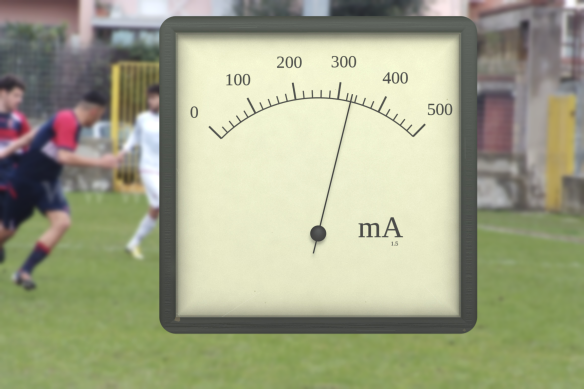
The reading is 330,mA
